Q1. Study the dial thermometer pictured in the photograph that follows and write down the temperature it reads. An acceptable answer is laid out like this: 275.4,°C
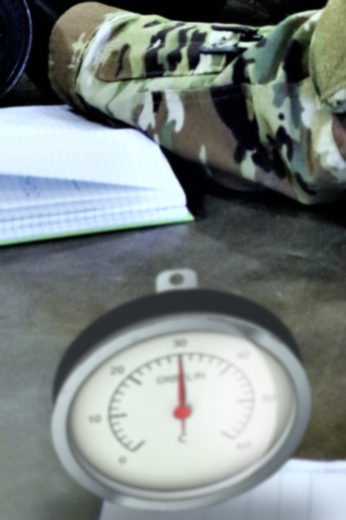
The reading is 30,°C
